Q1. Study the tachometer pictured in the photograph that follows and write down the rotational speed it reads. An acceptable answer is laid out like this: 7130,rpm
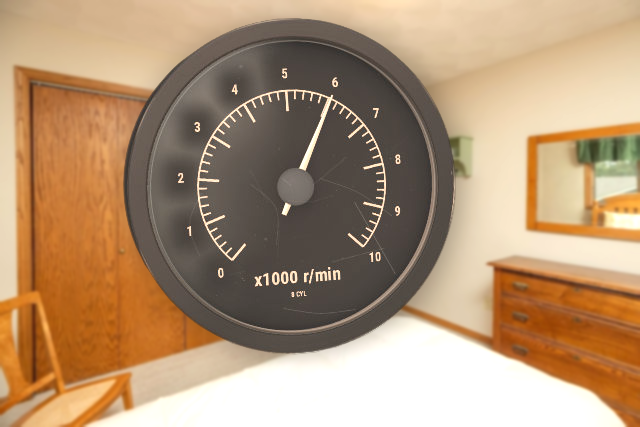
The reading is 6000,rpm
